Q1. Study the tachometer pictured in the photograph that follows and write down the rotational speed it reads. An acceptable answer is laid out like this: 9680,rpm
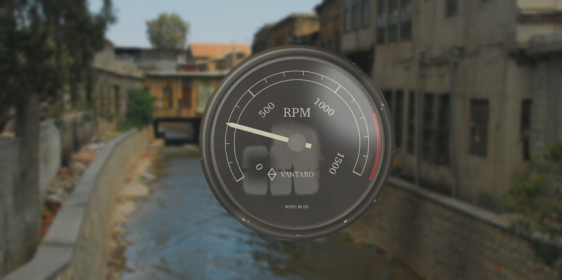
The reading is 300,rpm
